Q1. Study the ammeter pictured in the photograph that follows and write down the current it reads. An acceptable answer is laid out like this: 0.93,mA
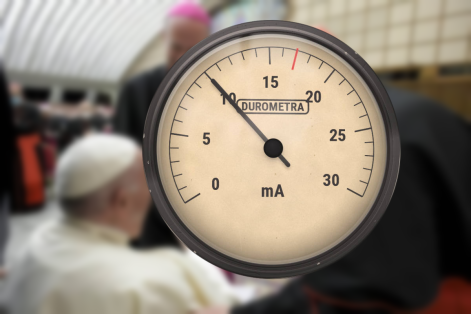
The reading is 10,mA
